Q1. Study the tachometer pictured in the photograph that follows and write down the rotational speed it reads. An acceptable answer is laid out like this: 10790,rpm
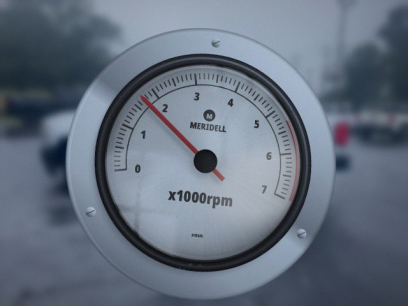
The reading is 1700,rpm
